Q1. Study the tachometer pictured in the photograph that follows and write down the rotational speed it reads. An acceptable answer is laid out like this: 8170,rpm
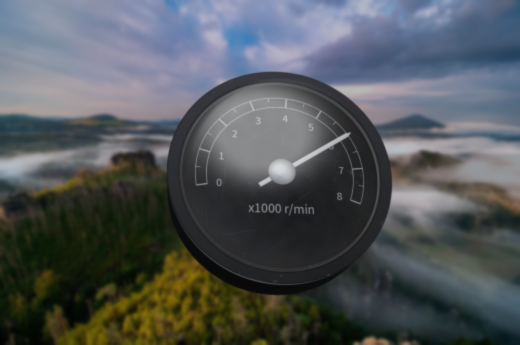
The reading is 6000,rpm
